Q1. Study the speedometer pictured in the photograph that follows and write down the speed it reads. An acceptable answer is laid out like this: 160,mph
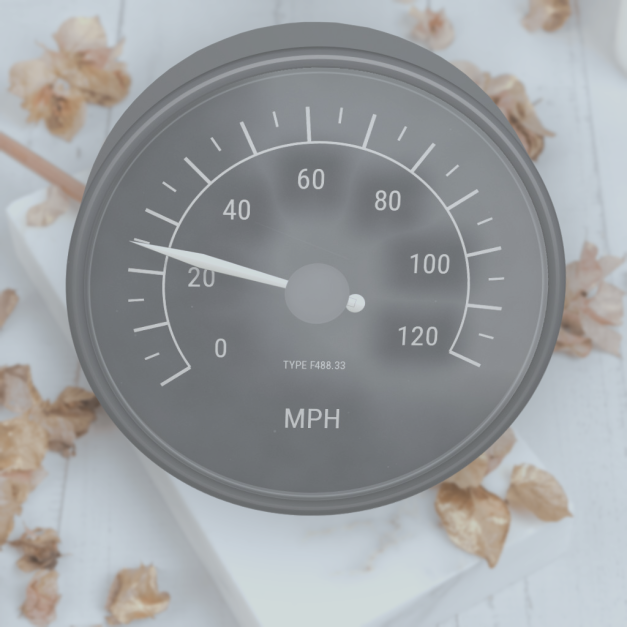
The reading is 25,mph
